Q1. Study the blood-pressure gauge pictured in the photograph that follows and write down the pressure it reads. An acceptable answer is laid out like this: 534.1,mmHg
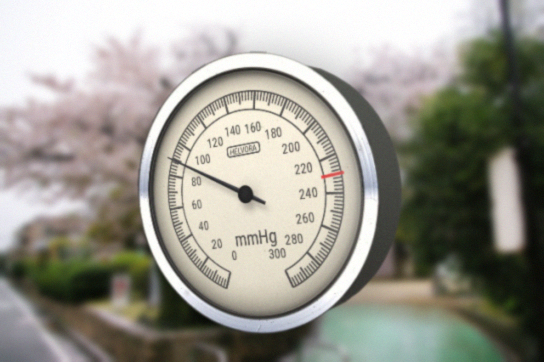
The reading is 90,mmHg
